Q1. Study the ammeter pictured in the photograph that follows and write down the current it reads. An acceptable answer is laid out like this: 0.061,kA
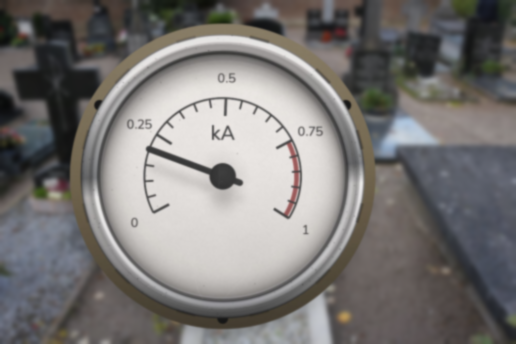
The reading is 0.2,kA
